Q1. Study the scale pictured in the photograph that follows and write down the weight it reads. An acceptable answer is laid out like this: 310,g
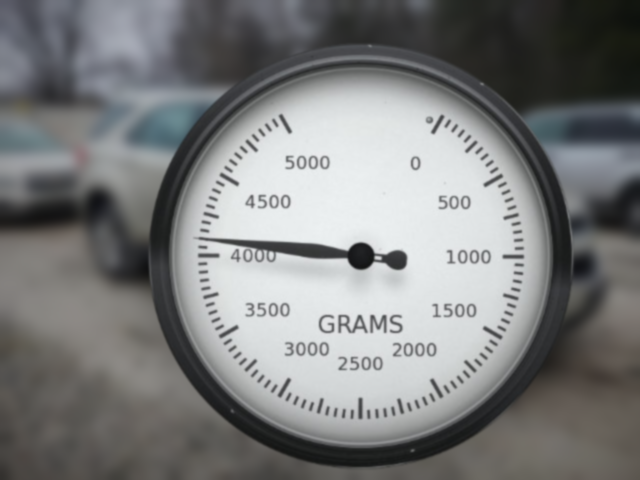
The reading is 4100,g
